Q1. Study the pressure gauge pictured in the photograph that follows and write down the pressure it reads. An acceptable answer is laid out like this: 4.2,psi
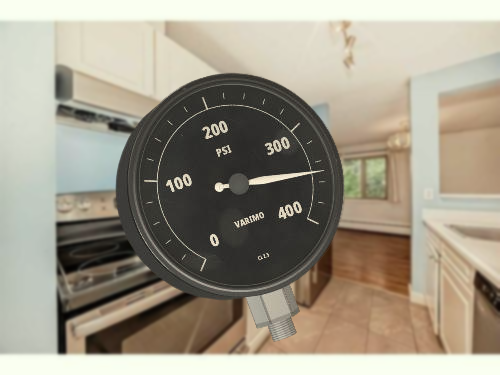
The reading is 350,psi
